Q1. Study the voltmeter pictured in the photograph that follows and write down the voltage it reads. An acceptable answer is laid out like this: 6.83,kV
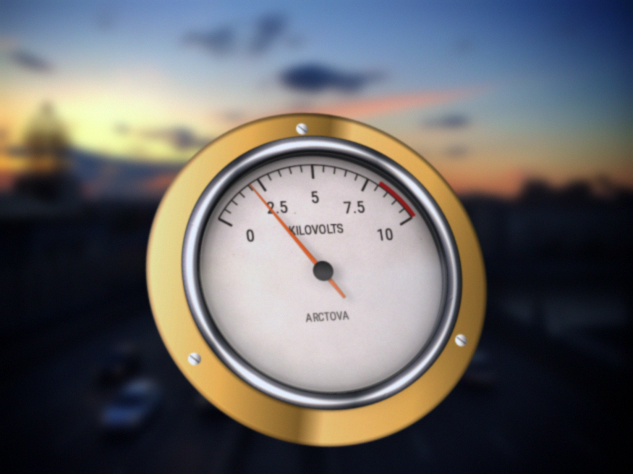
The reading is 2,kV
